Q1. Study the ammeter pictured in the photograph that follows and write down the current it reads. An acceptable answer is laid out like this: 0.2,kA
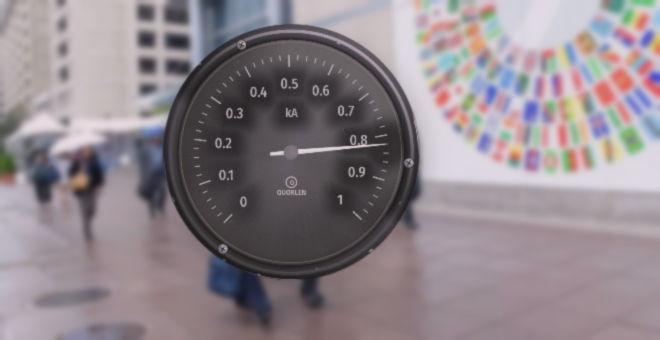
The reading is 0.82,kA
